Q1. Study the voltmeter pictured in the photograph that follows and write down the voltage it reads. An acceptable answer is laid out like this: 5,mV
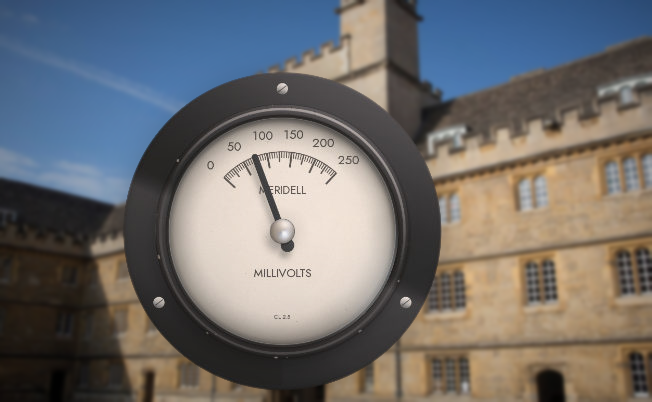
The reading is 75,mV
